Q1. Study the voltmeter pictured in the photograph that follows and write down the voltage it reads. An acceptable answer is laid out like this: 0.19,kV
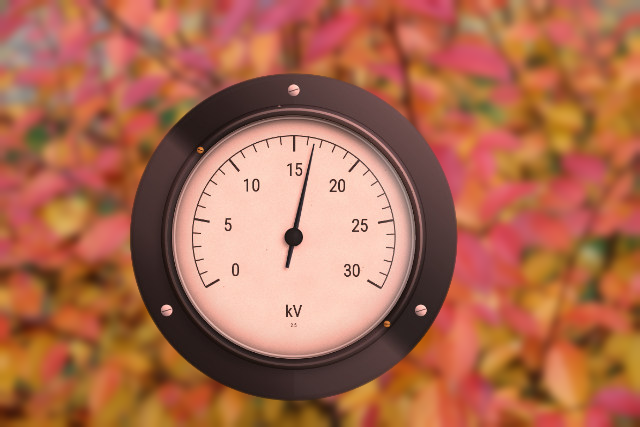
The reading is 16.5,kV
